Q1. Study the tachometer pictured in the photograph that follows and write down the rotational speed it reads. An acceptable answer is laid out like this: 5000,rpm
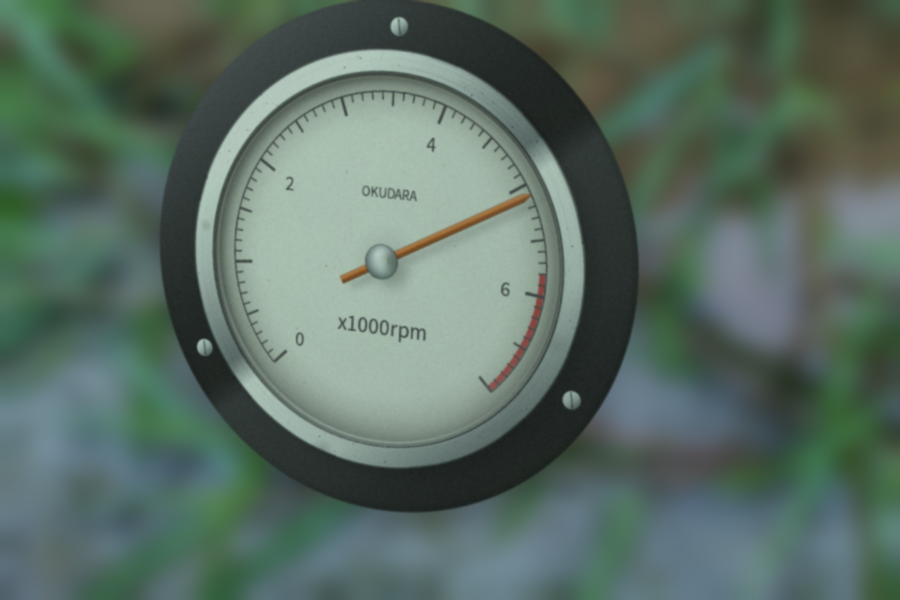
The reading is 5100,rpm
